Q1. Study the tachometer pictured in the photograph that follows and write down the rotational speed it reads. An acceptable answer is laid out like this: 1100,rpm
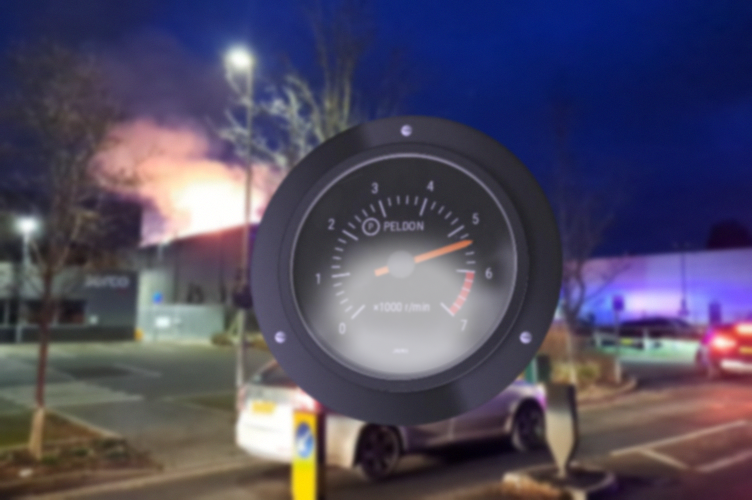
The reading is 5400,rpm
